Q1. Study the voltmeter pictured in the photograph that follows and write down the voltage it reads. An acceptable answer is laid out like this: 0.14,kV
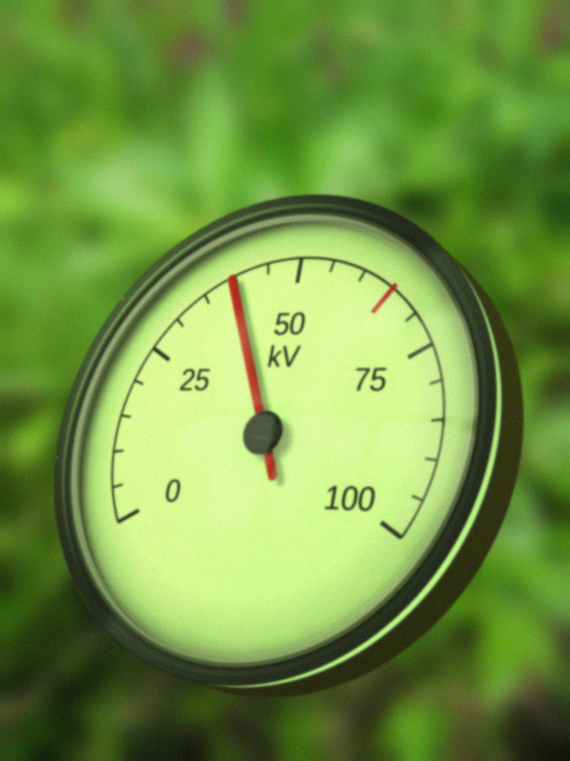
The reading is 40,kV
